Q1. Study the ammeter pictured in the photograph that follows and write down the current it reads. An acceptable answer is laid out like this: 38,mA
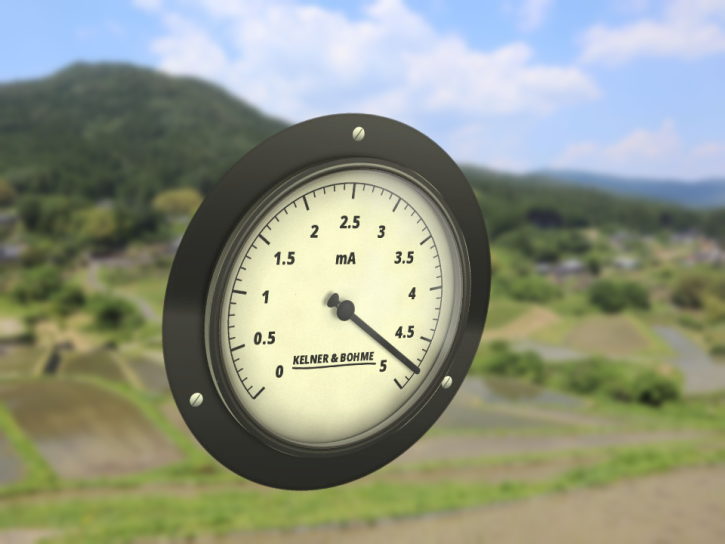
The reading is 4.8,mA
